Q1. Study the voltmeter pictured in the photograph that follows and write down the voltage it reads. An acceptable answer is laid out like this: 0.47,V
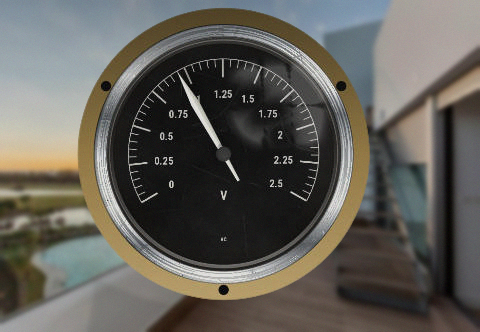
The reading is 0.95,V
